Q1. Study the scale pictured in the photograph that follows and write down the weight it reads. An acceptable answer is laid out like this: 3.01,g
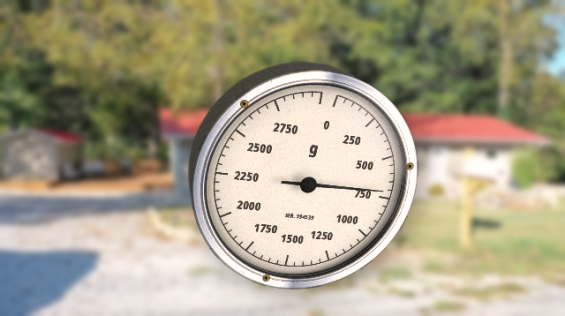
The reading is 700,g
